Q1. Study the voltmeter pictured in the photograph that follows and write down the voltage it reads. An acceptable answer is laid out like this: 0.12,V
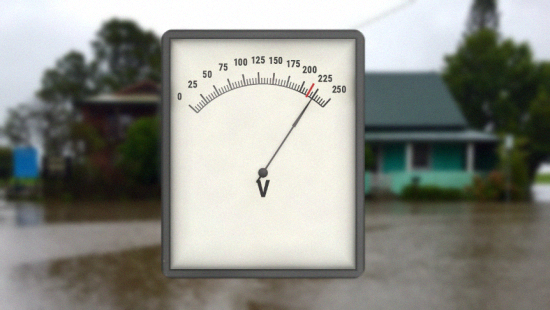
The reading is 225,V
